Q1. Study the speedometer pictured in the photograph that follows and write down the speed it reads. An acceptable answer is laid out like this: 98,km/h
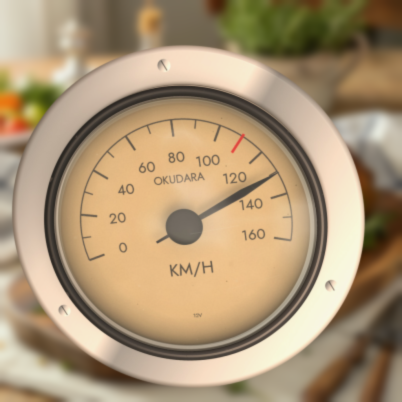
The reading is 130,km/h
